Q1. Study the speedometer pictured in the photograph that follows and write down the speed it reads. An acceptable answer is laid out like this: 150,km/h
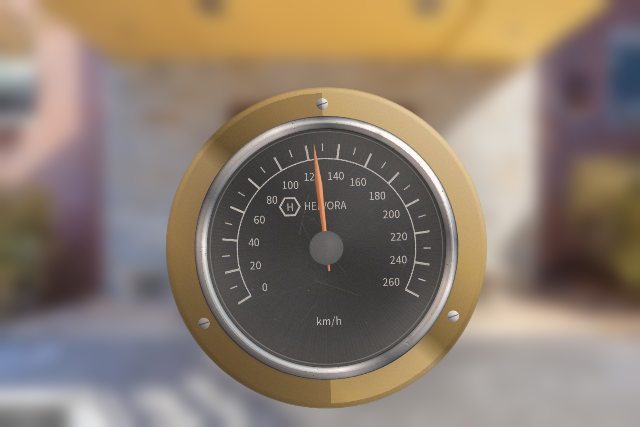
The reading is 125,km/h
